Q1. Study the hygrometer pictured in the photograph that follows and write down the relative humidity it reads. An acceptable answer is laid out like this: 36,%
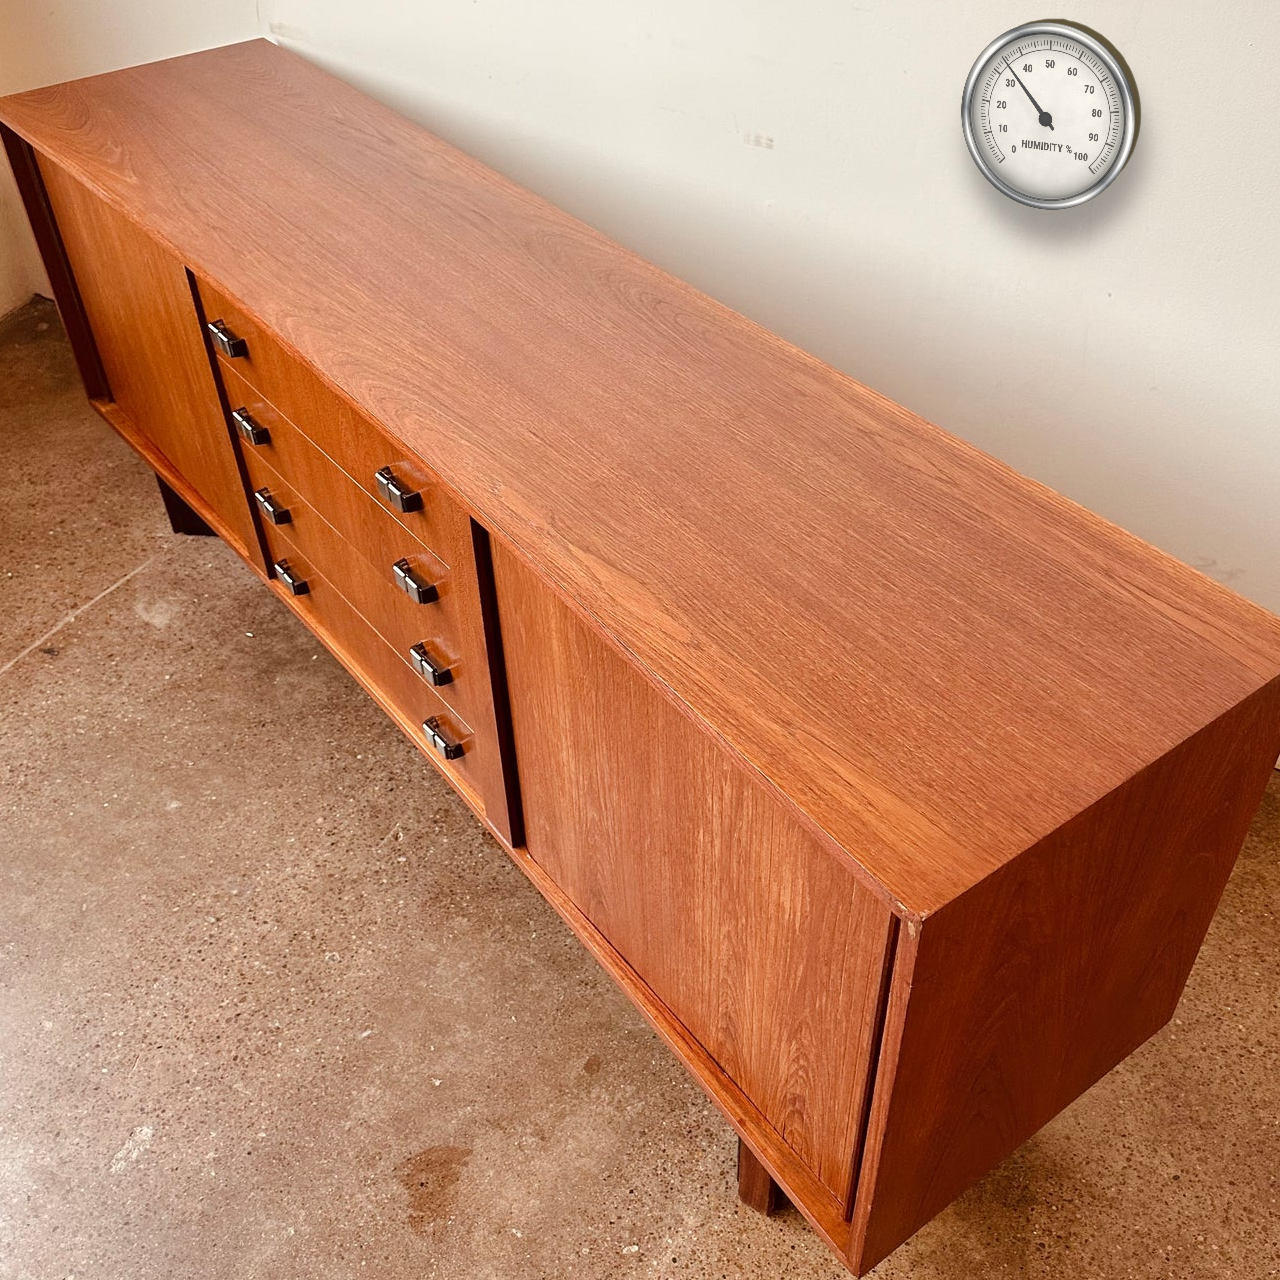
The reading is 35,%
